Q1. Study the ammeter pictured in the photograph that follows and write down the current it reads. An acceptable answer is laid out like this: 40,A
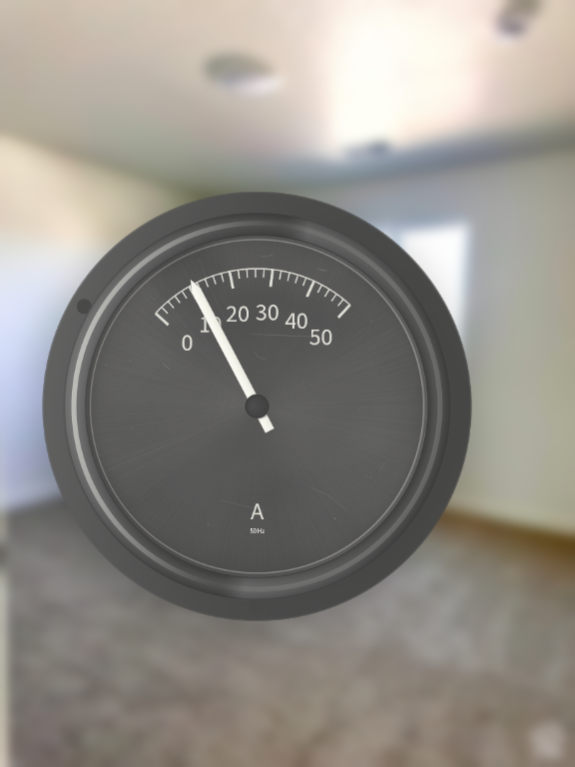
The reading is 11,A
